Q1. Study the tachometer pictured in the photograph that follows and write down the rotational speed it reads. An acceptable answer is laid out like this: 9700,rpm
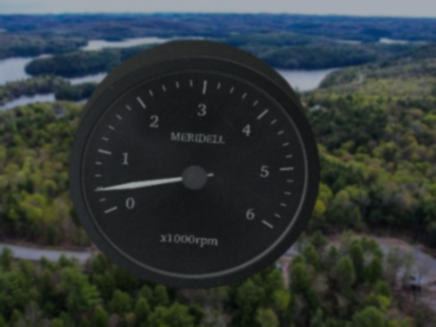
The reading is 400,rpm
